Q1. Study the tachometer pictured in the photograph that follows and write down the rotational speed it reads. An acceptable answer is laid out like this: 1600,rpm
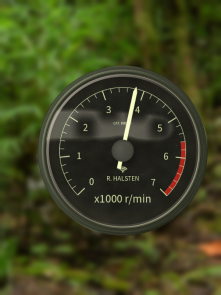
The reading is 3800,rpm
